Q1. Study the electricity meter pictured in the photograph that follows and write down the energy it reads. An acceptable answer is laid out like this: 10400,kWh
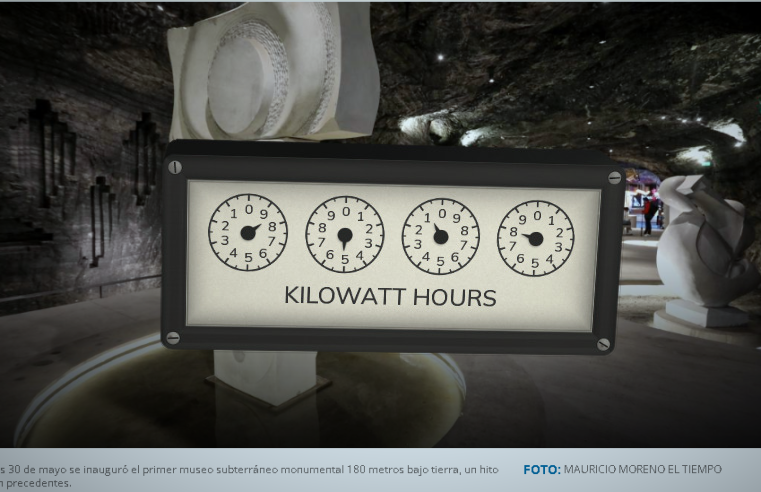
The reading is 8508,kWh
